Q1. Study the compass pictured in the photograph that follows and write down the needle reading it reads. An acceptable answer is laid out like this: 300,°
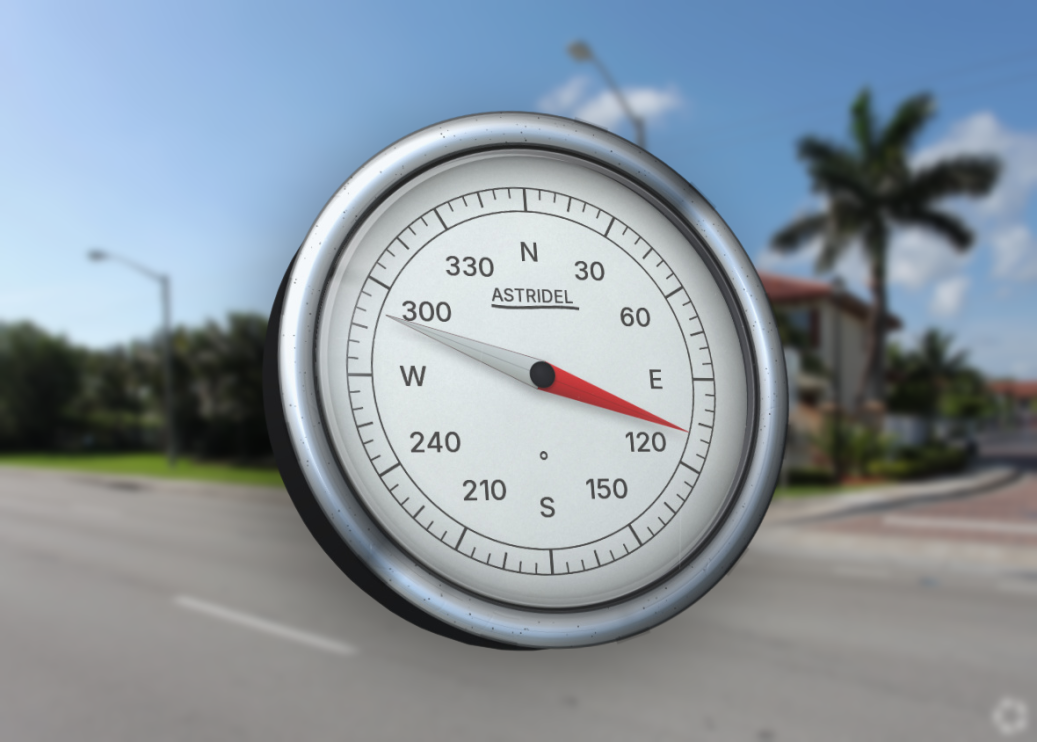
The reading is 110,°
